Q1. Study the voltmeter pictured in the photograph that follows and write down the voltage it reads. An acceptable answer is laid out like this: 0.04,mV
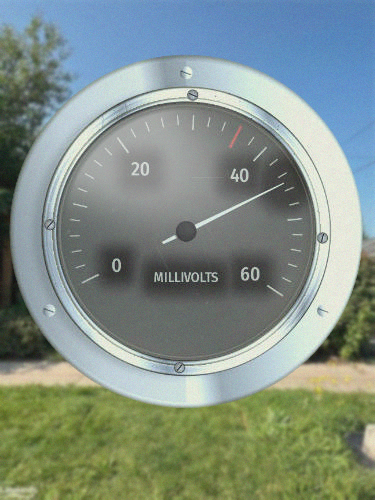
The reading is 45,mV
